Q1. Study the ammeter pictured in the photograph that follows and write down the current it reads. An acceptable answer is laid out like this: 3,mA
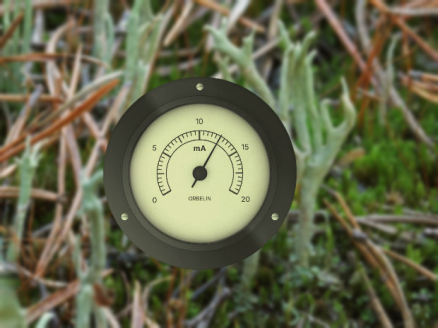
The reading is 12.5,mA
